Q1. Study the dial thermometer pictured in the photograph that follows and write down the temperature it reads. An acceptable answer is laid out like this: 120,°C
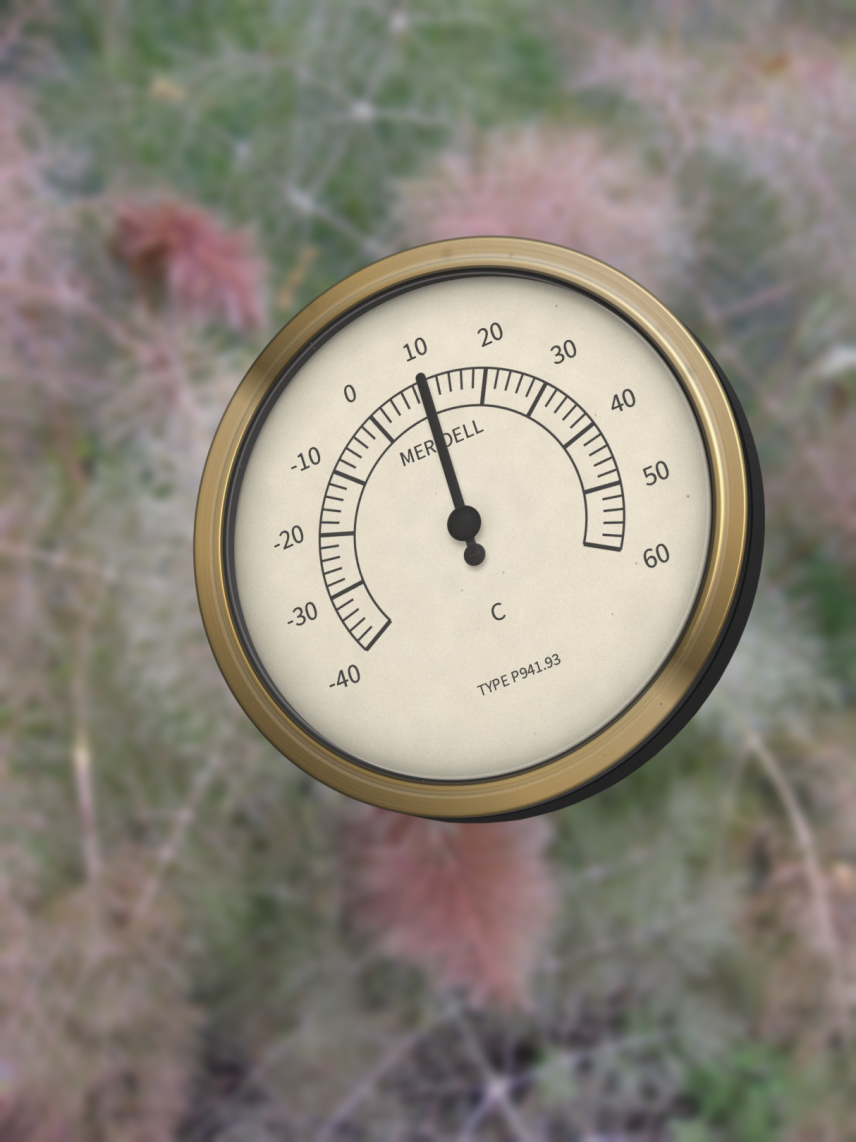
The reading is 10,°C
